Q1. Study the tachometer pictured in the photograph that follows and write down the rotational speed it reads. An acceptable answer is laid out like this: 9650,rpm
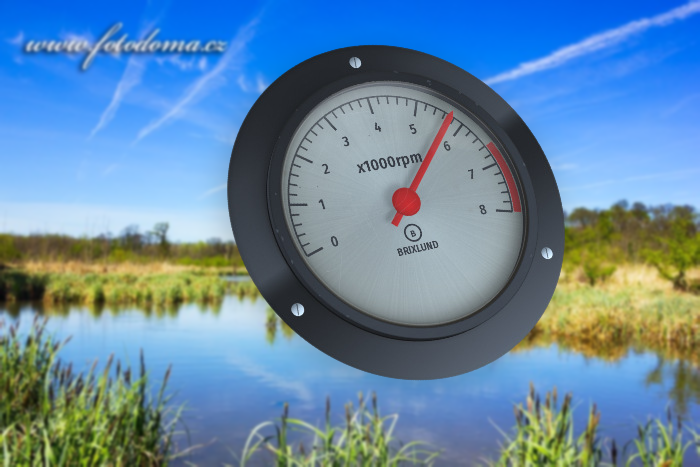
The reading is 5700,rpm
